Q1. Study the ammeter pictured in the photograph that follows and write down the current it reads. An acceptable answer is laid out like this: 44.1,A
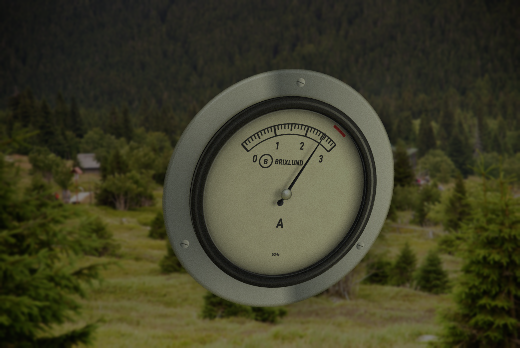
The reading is 2.5,A
